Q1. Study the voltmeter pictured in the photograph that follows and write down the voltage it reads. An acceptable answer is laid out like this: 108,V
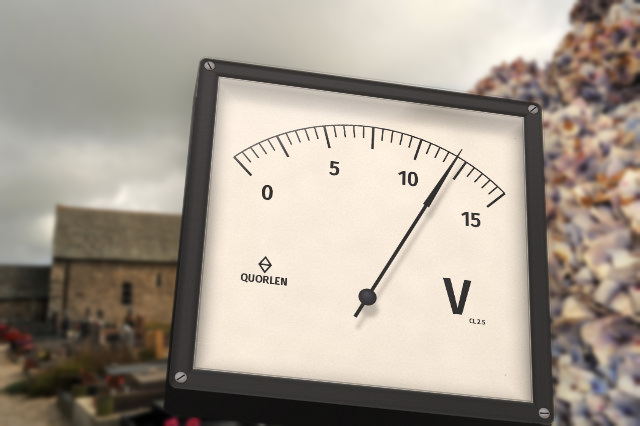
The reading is 12,V
